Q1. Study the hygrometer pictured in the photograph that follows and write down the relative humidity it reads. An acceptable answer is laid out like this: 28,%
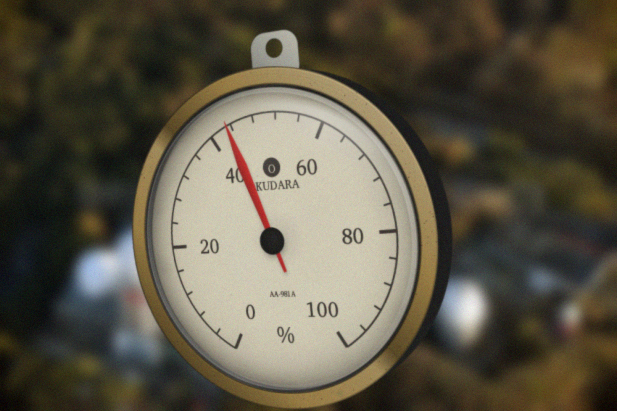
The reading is 44,%
